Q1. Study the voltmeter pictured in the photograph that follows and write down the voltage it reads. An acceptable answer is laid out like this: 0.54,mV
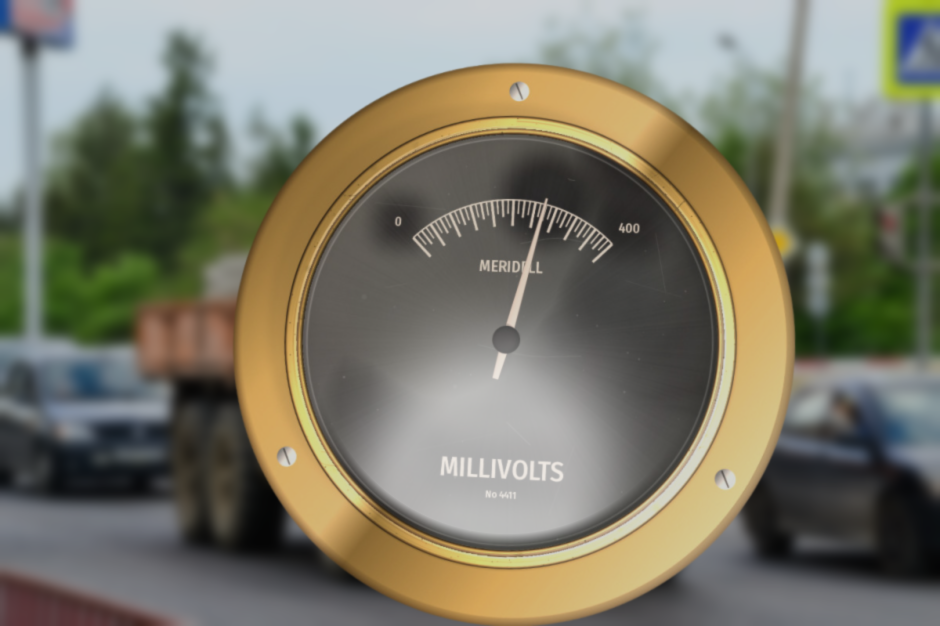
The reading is 260,mV
